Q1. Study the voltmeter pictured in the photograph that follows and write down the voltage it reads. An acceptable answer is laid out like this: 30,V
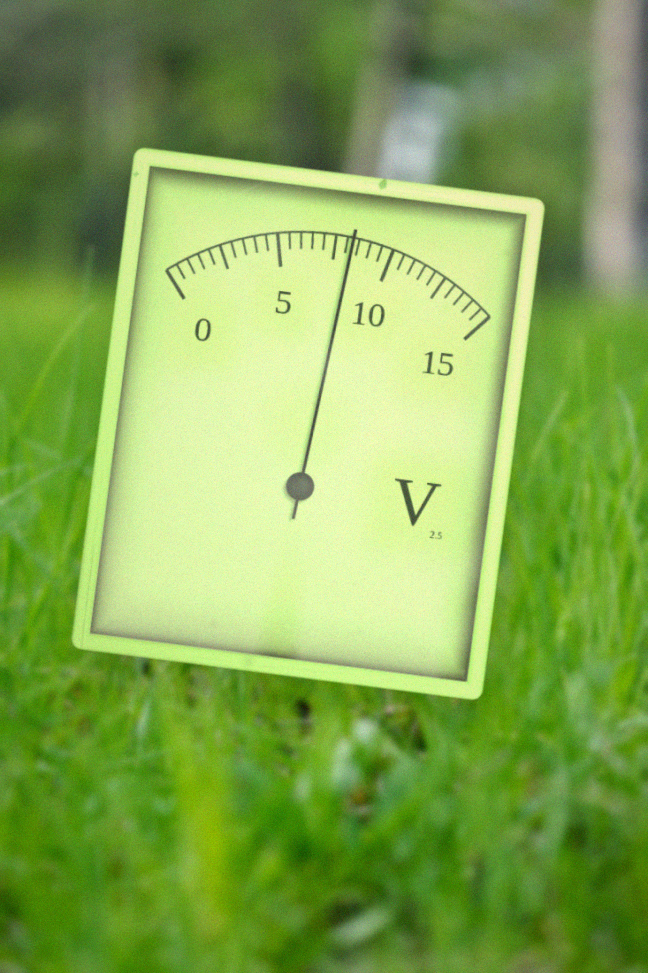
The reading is 8.25,V
